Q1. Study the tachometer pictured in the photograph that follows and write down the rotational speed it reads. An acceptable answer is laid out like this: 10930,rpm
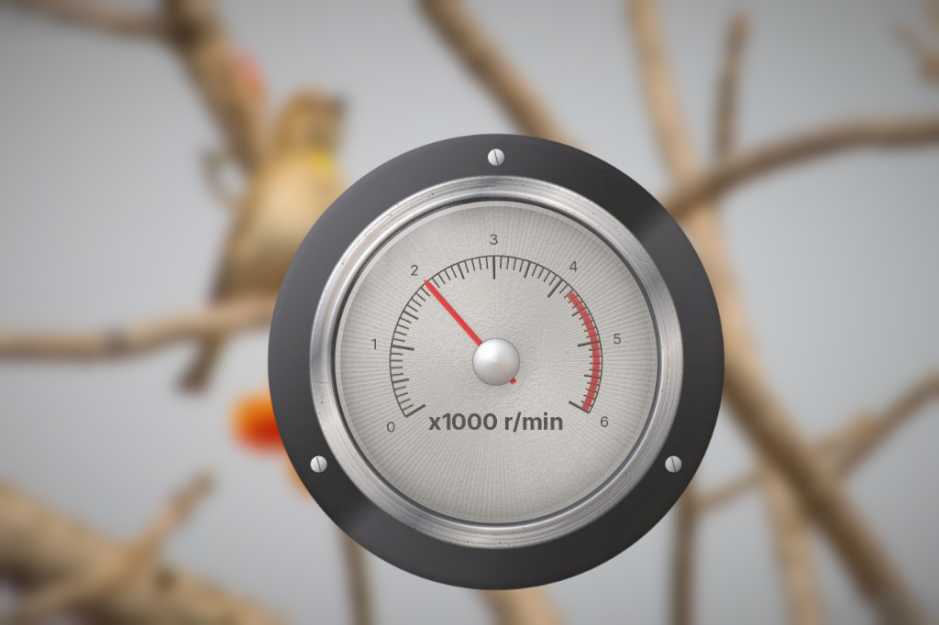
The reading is 2000,rpm
